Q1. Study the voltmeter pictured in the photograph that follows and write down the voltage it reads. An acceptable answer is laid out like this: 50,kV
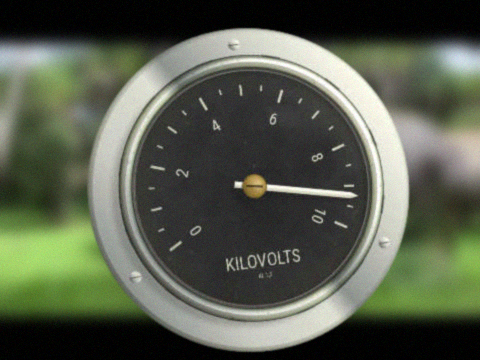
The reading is 9.25,kV
